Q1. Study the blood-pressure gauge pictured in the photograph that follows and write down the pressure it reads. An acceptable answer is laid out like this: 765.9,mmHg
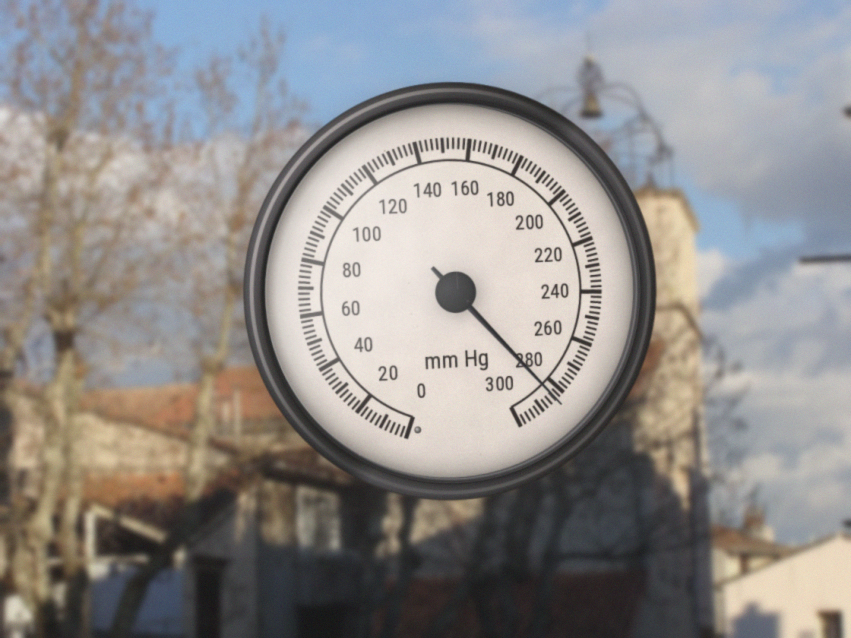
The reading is 284,mmHg
